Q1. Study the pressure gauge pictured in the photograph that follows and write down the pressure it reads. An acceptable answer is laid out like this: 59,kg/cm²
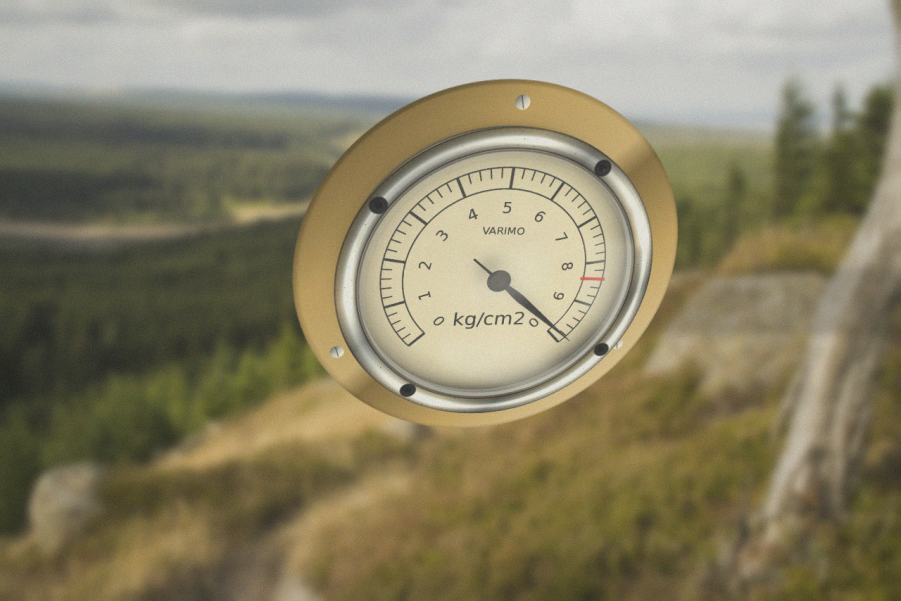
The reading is 9.8,kg/cm²
